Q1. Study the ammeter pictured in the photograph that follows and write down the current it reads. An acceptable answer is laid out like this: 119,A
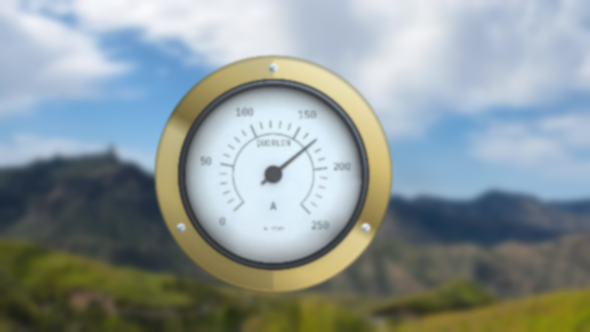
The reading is 170,A
